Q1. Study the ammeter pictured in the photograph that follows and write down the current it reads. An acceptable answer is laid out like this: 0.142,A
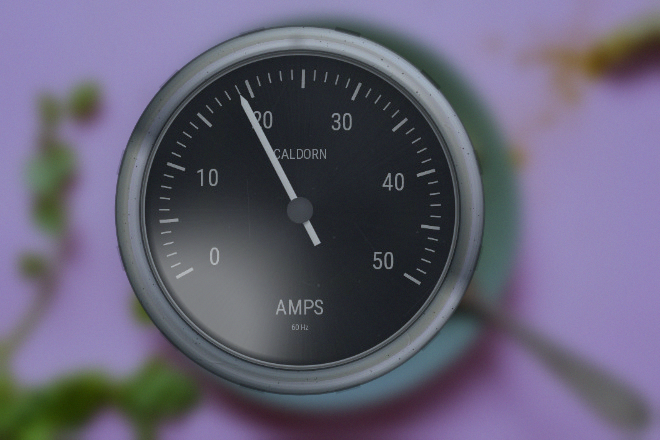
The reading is 19,A
